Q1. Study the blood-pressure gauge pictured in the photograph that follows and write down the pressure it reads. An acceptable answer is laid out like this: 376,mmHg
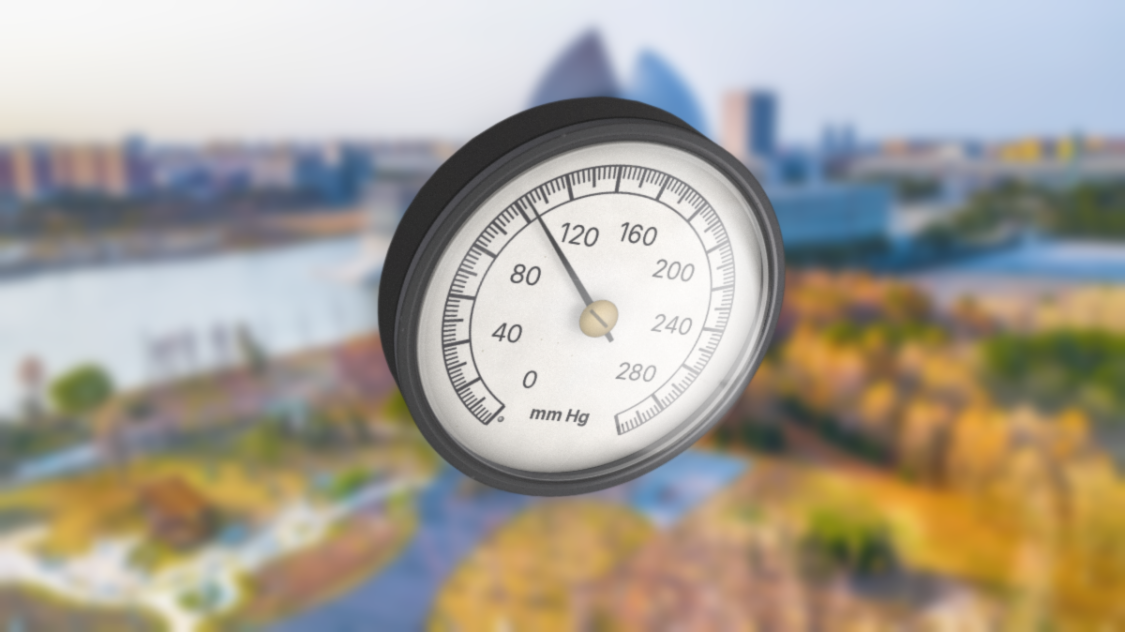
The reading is 104,mmHg
